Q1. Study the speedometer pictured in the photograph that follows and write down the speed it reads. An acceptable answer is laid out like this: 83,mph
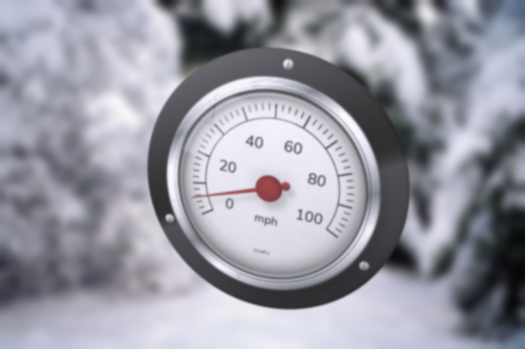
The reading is 6,mph
